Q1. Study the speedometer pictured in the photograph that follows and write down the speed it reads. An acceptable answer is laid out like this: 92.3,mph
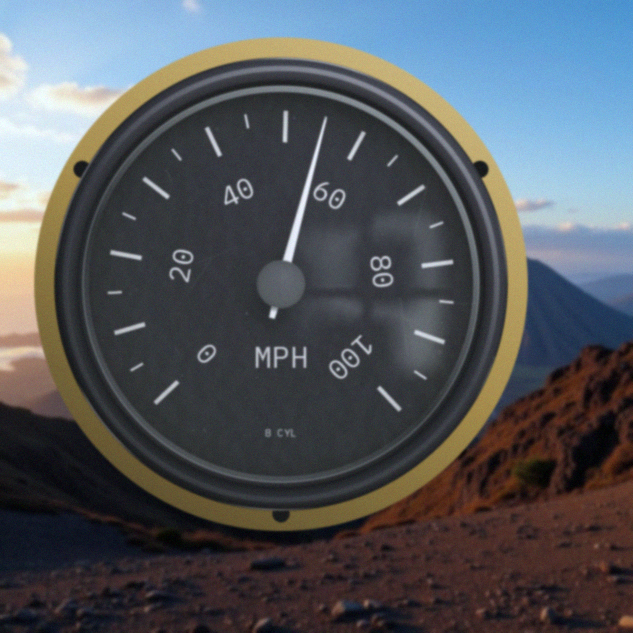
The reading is 55,mph
